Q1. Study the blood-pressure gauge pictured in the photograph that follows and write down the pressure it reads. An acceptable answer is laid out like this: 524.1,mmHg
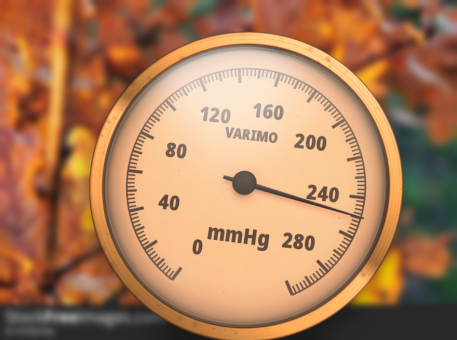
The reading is 250,mmHg
